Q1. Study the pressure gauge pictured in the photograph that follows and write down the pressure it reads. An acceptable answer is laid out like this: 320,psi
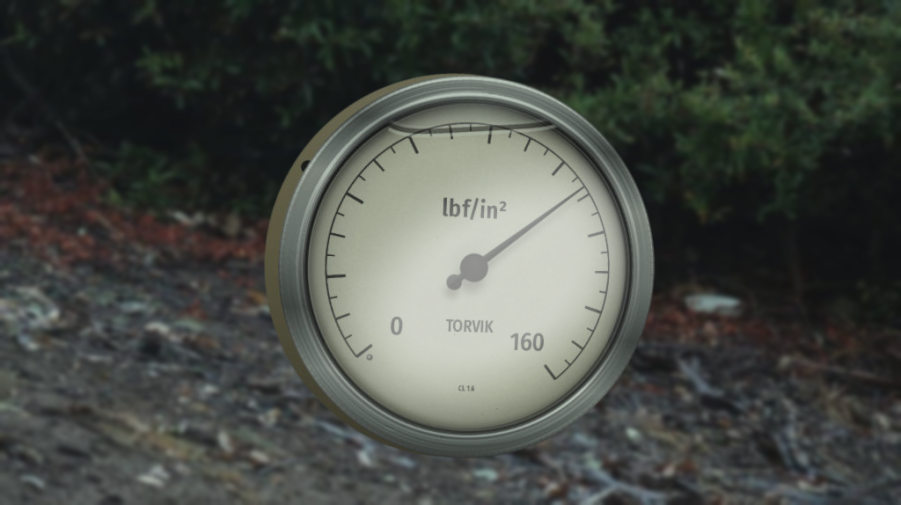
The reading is 107.5,psi
